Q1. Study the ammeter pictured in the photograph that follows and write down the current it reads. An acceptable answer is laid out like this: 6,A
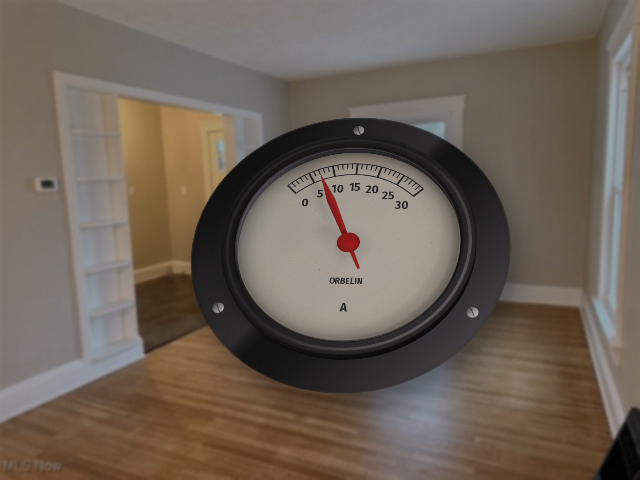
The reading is 7,A
